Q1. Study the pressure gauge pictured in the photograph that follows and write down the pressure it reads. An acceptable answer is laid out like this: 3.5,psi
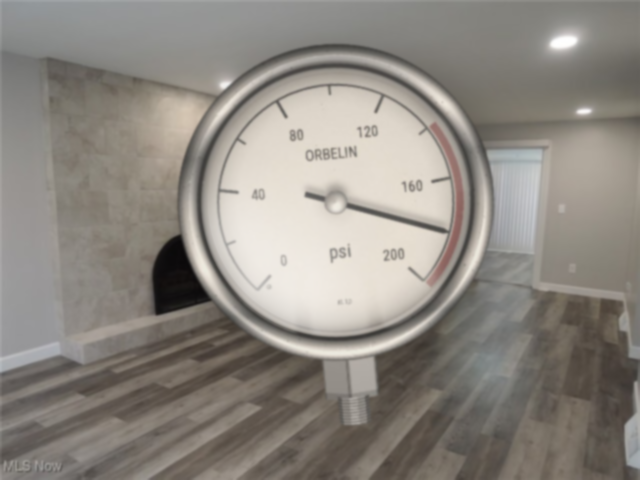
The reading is 180,psi
